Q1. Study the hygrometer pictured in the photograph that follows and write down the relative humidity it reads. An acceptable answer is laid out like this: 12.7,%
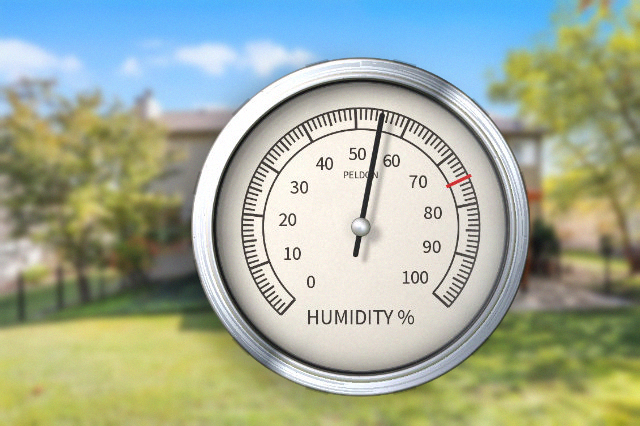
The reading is 55,%
